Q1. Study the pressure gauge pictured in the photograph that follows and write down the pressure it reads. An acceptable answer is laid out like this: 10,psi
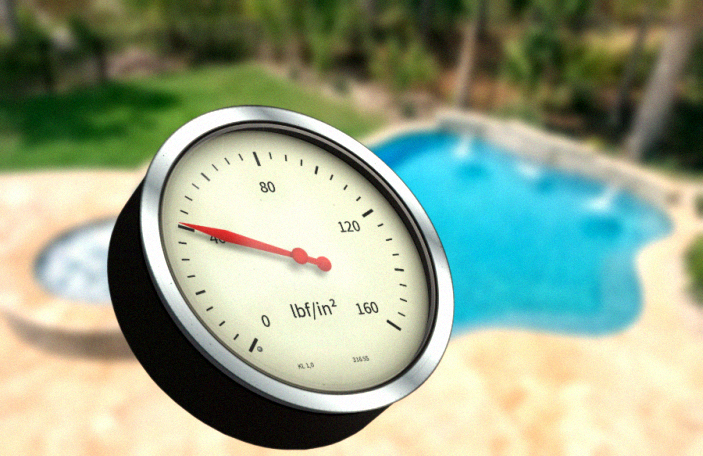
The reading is 40,psi
